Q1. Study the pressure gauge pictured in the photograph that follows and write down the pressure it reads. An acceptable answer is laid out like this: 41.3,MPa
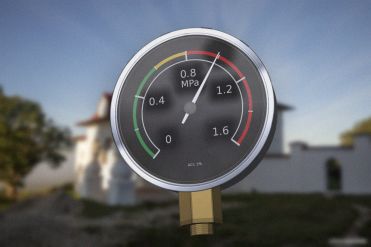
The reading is 1,MPa
